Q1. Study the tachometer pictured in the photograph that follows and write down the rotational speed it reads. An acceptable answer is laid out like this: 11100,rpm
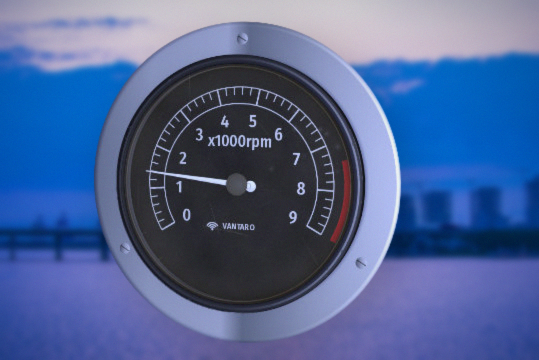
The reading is 1400,rpm
